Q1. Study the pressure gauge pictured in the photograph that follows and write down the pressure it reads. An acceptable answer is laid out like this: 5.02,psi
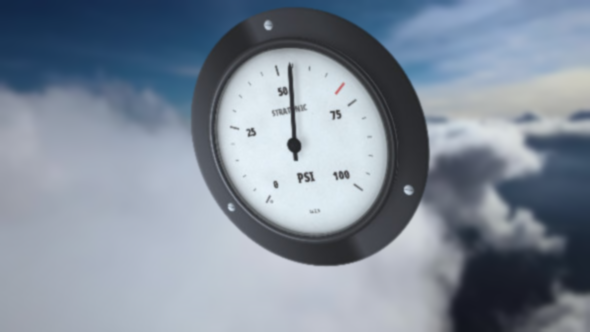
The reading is 55,psi
